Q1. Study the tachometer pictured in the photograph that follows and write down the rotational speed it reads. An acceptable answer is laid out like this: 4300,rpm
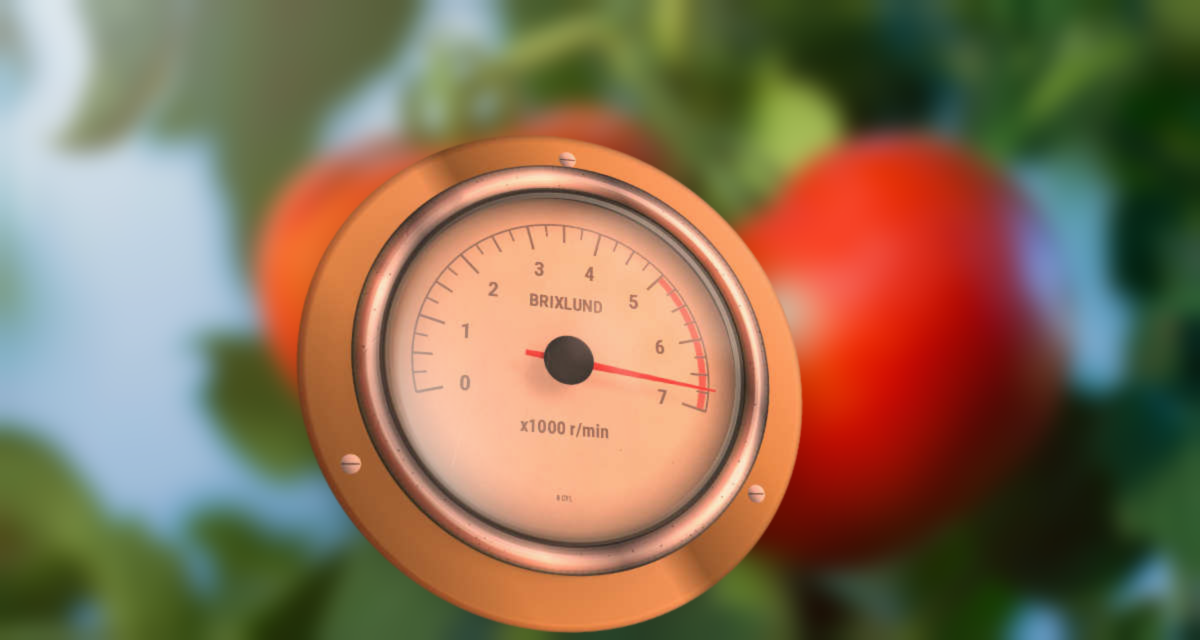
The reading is 6750,rpm
